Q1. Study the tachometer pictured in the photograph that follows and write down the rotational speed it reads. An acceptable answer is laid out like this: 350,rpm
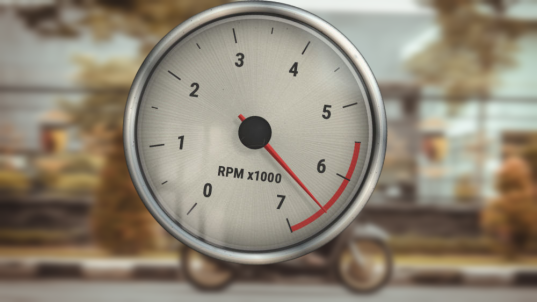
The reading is 6500,rpm
